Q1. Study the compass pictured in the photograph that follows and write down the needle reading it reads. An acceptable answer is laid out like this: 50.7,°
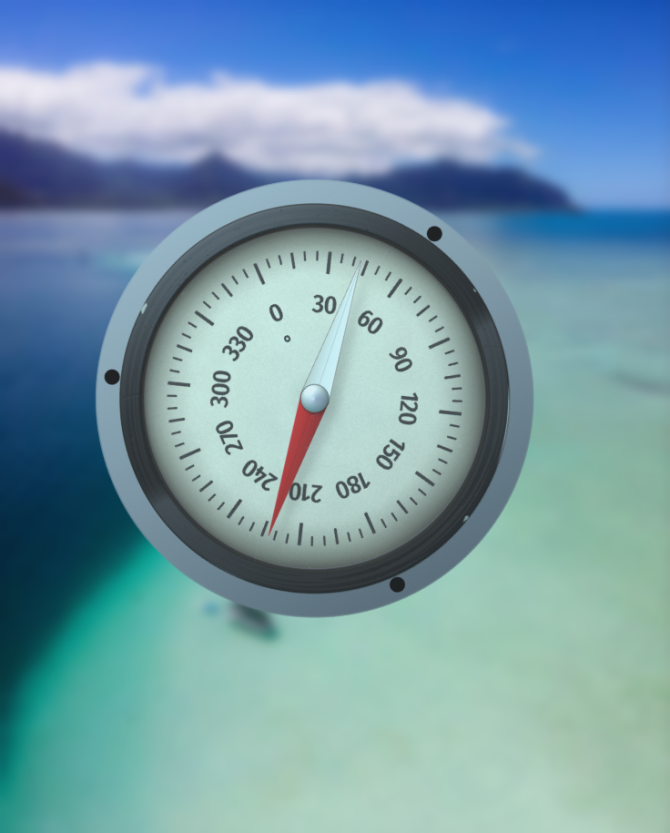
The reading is 222.5,°
